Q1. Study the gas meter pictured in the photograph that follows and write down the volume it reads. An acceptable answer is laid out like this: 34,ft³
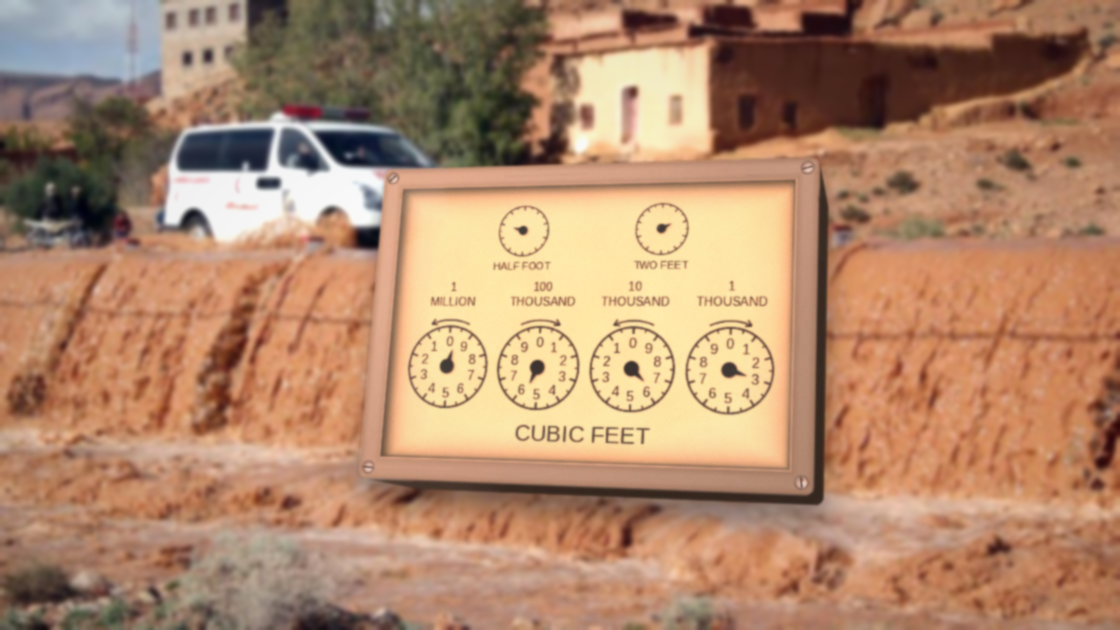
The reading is 956300,ft³
